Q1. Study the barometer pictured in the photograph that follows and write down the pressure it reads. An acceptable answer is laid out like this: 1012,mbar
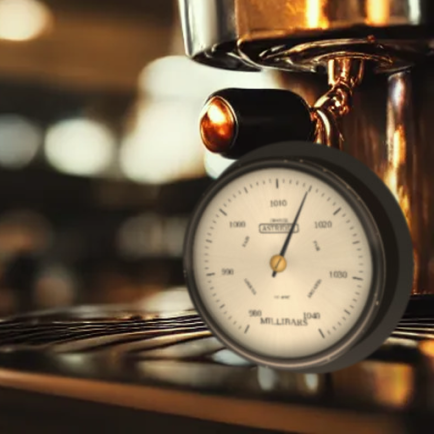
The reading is 1015,mbar
